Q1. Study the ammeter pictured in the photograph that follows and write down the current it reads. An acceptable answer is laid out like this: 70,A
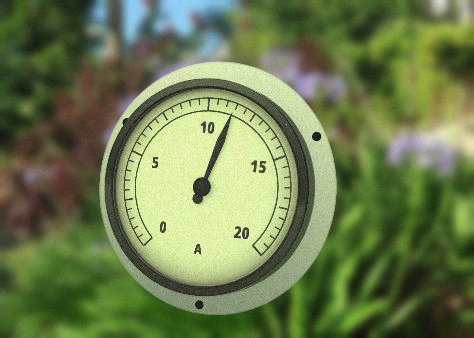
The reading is 11.5,A
